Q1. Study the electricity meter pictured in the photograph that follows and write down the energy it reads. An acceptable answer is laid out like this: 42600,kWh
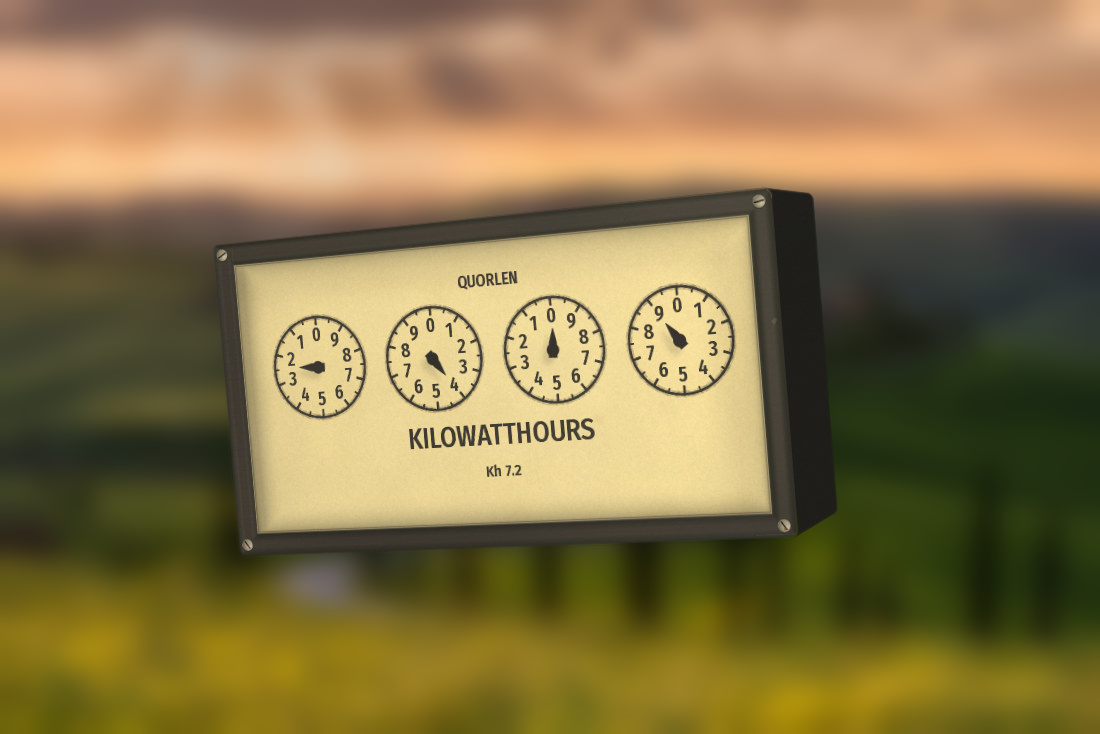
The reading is 2399,kWh
